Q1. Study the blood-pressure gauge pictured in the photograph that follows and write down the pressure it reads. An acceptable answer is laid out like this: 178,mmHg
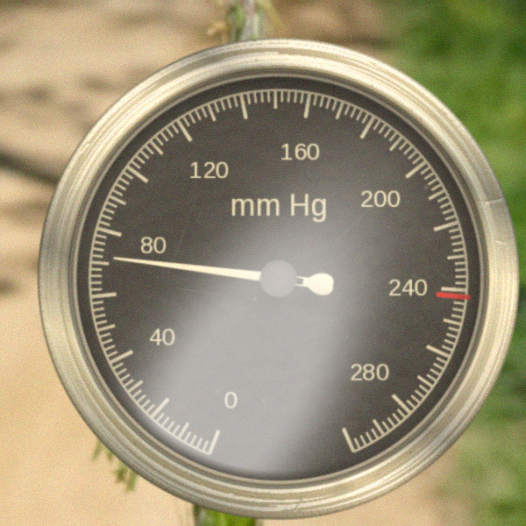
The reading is 72,mmHg
